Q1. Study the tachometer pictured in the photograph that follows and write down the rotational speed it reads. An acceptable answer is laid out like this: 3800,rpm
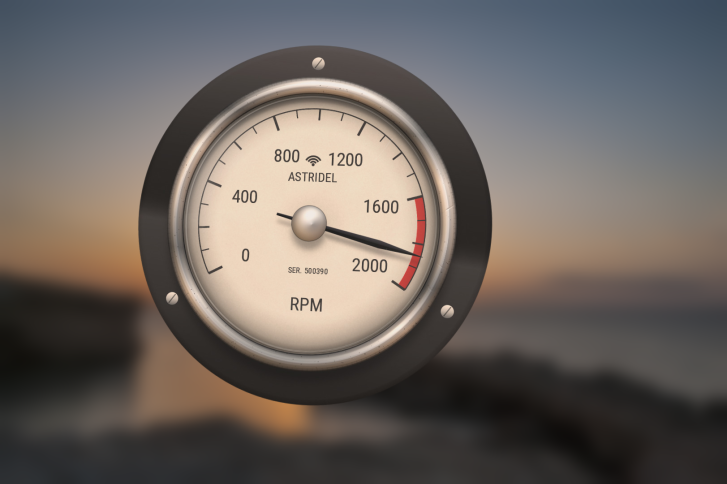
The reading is 1850,rpm
